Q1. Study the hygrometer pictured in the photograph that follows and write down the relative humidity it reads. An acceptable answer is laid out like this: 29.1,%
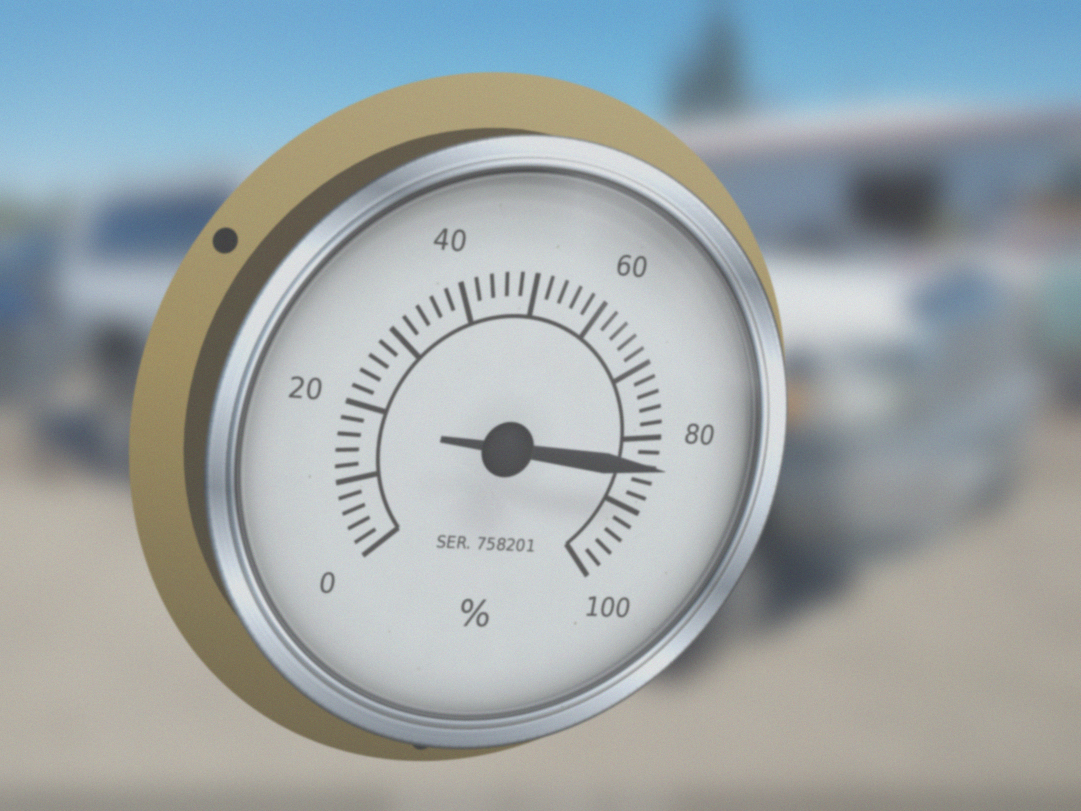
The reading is 84,%
